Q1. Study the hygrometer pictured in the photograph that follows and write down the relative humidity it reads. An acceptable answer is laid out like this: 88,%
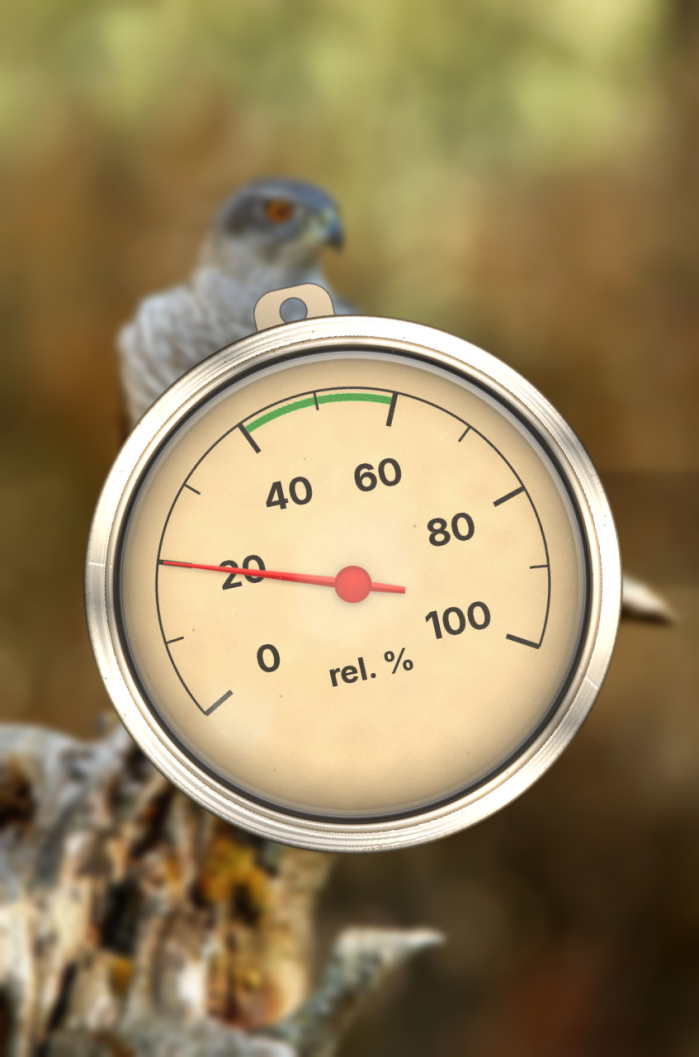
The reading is 20,%
